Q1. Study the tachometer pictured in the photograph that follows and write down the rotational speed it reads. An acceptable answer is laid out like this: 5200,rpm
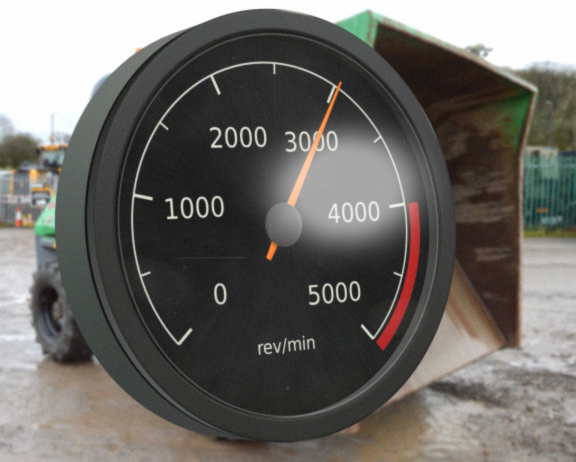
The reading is 3000,rpm
